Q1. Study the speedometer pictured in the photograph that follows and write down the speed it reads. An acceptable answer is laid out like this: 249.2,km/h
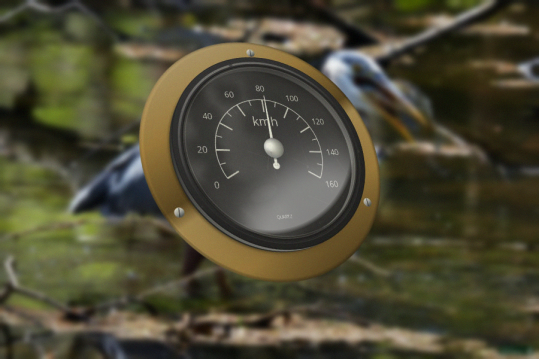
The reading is 80,km/h
